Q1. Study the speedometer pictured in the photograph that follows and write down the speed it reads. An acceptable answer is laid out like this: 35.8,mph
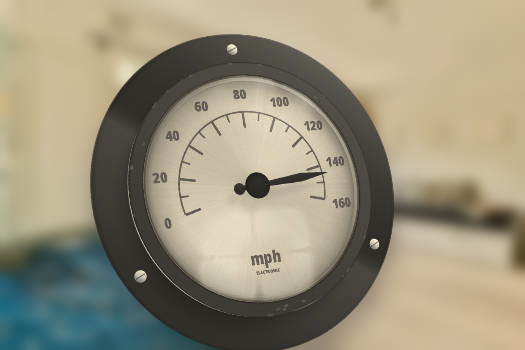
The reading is 145,mph
